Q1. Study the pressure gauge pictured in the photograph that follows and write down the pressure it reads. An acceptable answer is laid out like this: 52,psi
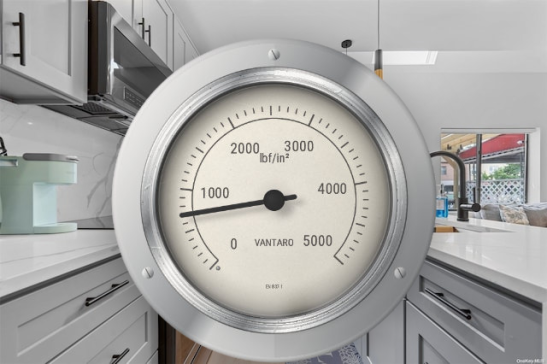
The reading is 700,psi
